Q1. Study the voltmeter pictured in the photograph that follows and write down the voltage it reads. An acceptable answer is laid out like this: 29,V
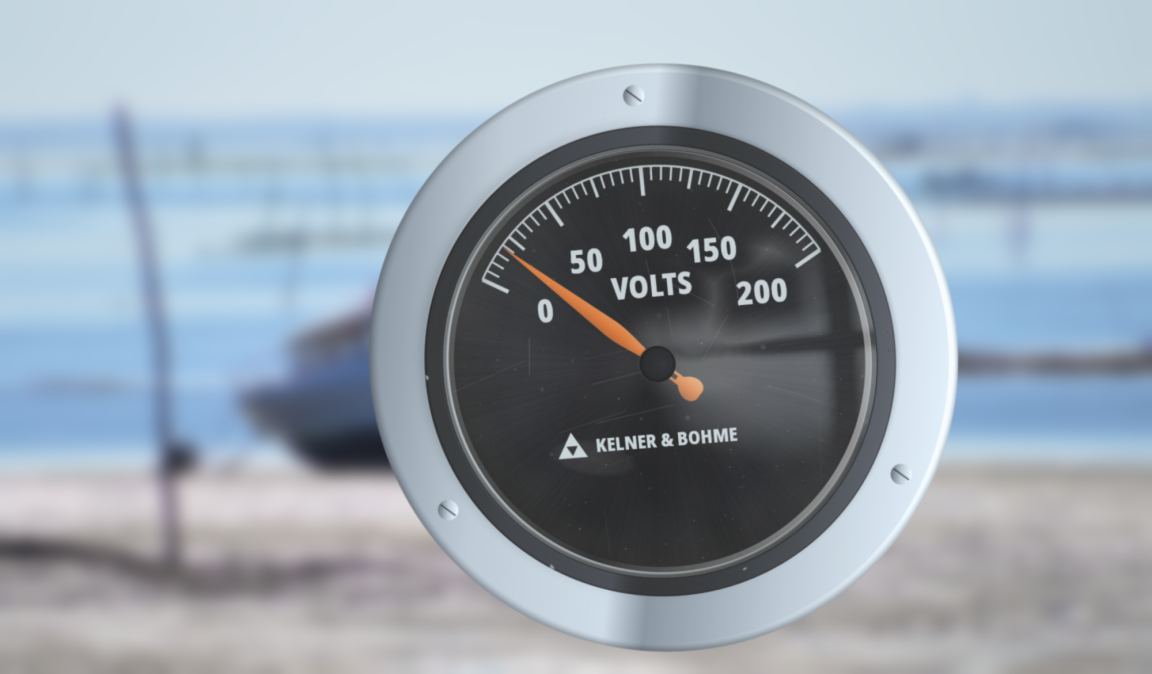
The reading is 20,V
